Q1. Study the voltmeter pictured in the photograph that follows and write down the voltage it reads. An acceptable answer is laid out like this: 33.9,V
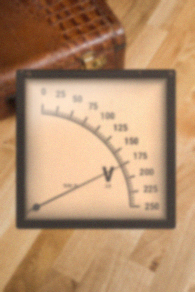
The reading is 175,V
